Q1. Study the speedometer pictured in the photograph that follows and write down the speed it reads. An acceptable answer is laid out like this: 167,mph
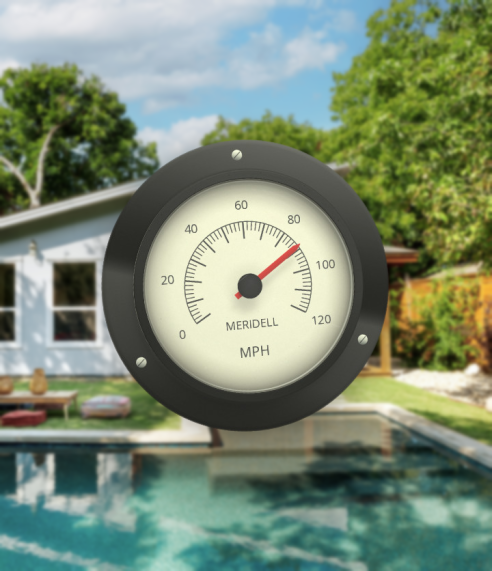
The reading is 88,mph
